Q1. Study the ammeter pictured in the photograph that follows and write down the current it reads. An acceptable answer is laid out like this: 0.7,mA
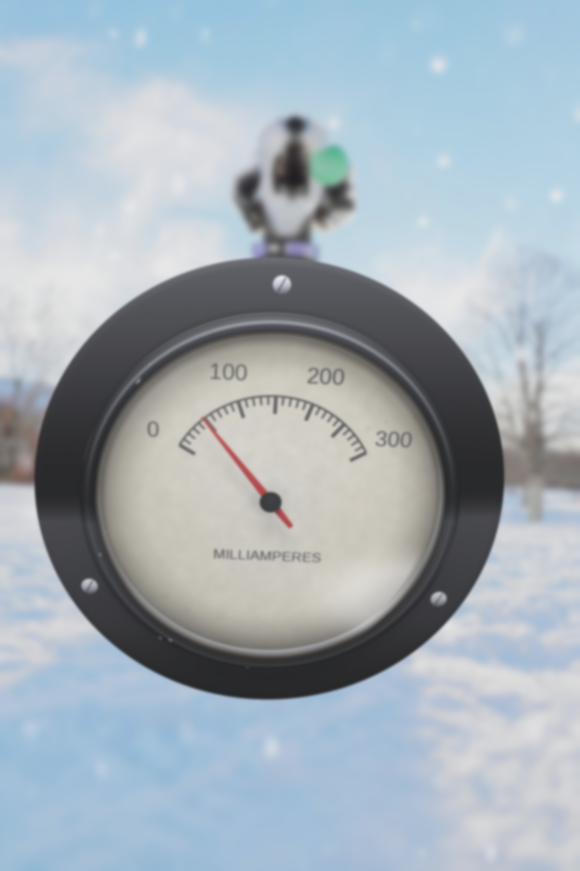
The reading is 50,mA
